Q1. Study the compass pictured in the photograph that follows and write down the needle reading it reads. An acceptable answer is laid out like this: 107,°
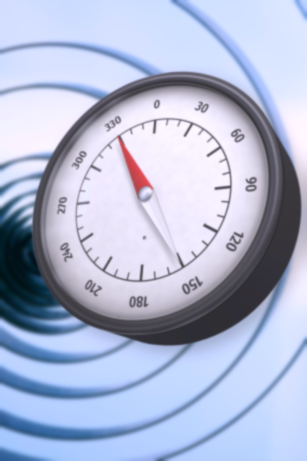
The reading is 330,°
